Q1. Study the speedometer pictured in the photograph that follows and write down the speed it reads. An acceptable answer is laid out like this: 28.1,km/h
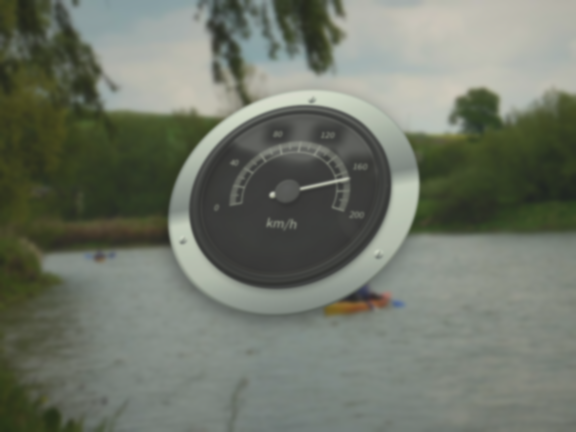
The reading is 170,km/h
